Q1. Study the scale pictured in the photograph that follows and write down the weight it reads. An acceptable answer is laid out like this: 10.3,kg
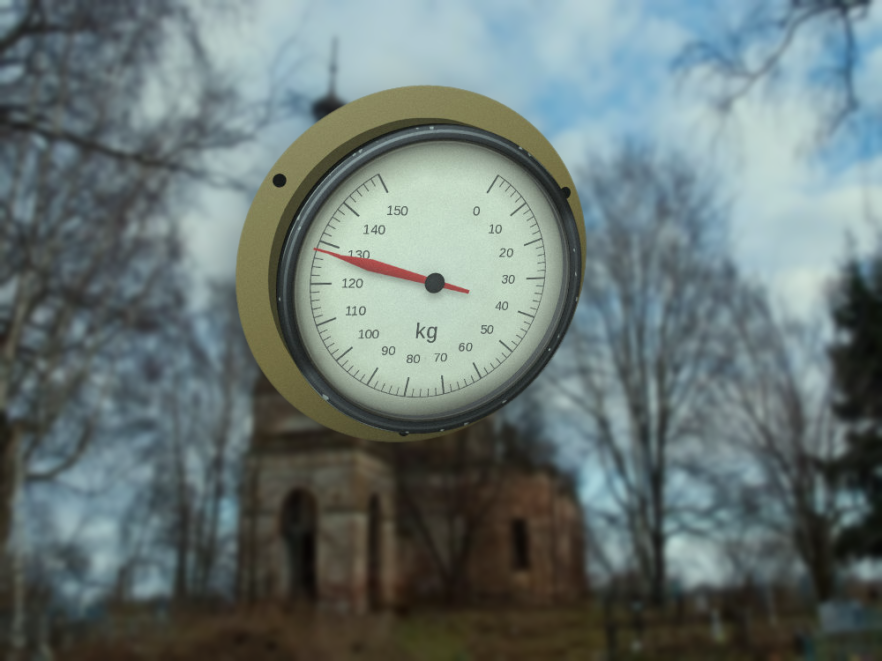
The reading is 128,kg
